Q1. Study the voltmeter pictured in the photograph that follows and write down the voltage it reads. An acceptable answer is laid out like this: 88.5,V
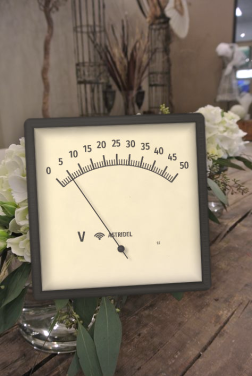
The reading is 5,V
